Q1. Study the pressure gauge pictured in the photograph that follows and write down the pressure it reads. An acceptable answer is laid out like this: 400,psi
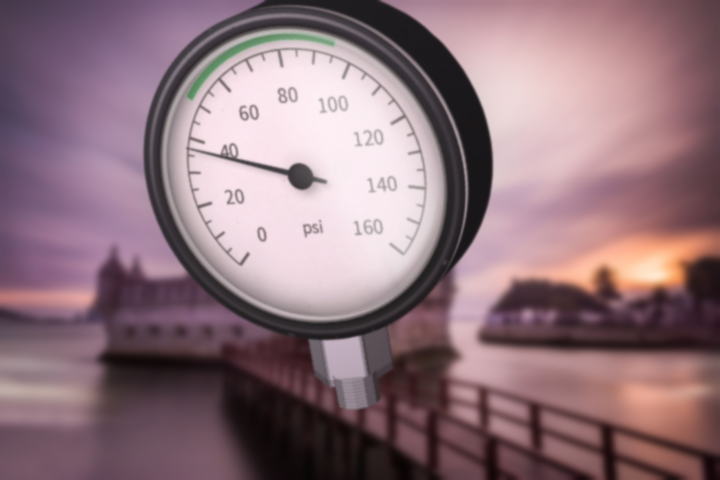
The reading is 37.5,psi
